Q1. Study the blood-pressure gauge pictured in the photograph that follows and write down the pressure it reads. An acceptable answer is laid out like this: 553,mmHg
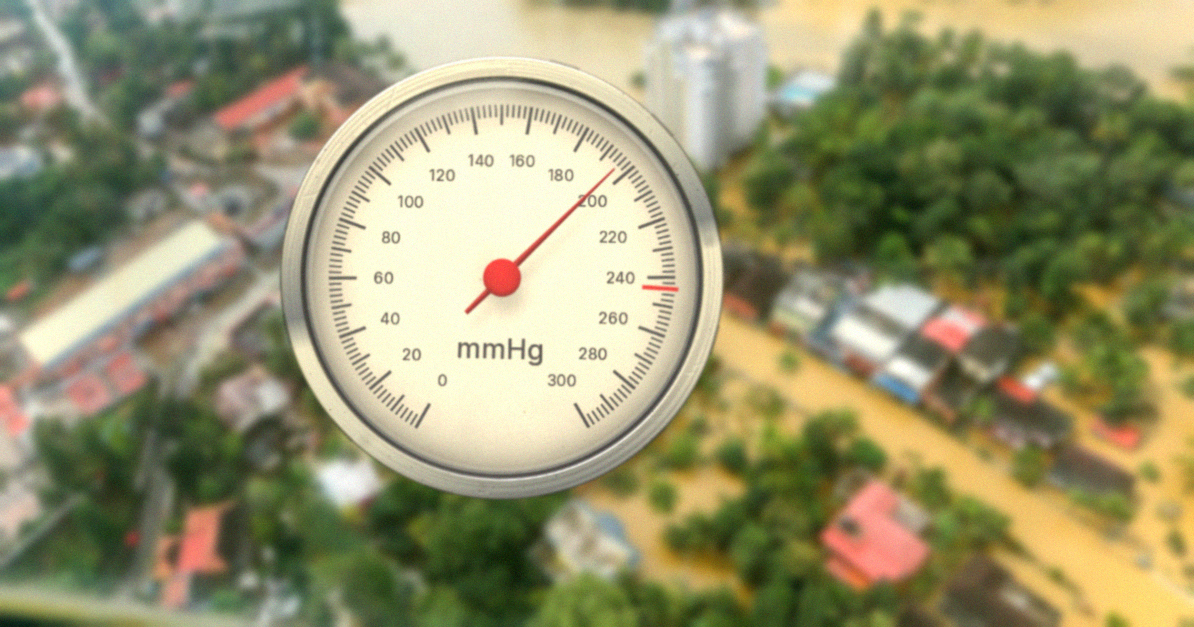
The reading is 196,mmHg
